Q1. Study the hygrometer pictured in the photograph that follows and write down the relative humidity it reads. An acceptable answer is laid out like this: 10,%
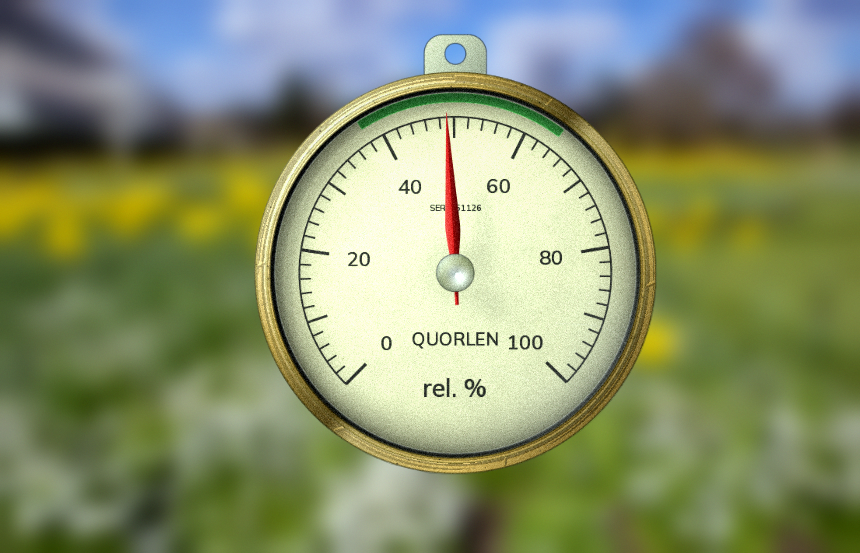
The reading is 49,%
